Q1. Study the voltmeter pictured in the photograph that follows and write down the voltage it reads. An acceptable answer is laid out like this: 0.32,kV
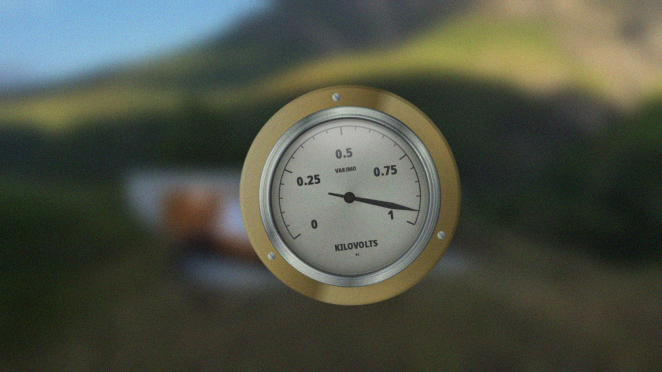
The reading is 0.95,kV
